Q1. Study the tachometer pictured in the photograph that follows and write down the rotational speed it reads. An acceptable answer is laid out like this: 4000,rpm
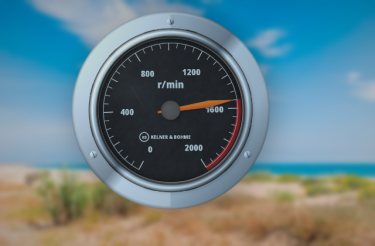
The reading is 1550,rpm
